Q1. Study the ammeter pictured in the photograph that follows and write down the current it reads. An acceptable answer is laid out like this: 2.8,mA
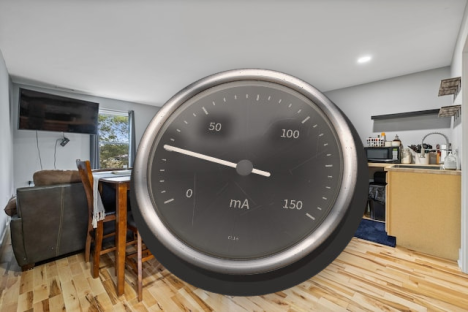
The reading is 25,mA
